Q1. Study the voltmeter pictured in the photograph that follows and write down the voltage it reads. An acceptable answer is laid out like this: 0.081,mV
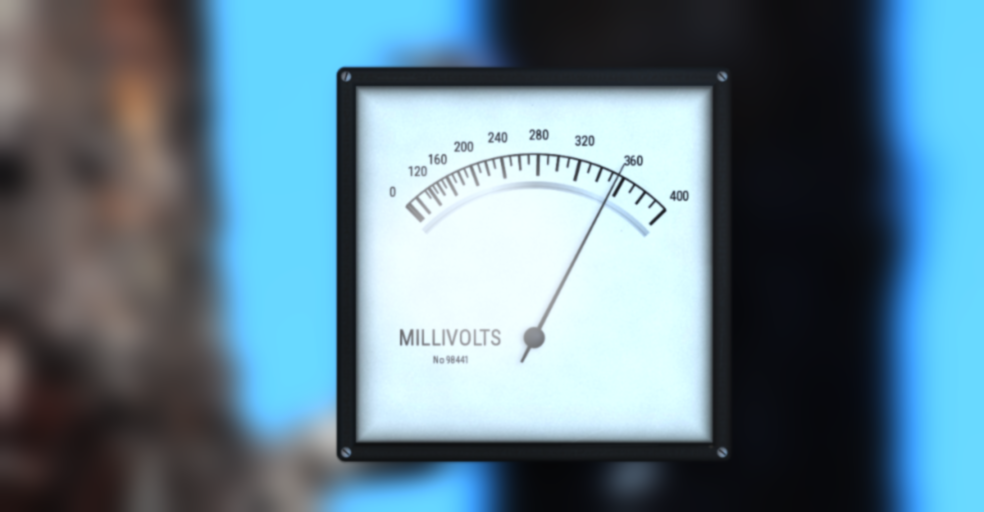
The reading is 355,mV
